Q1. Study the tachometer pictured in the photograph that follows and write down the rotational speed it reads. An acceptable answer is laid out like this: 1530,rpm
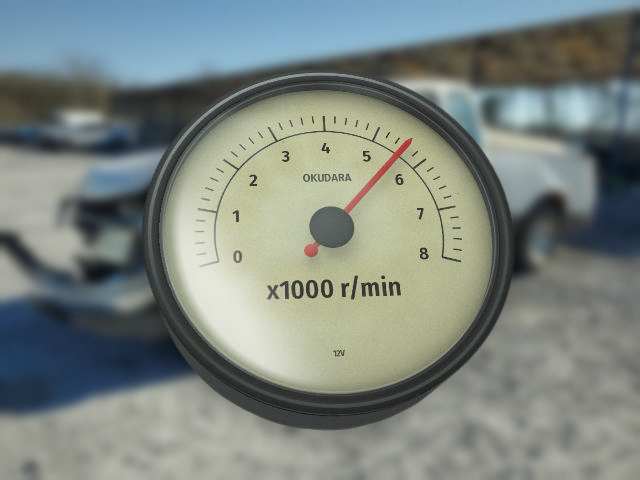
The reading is 5600,rpm
